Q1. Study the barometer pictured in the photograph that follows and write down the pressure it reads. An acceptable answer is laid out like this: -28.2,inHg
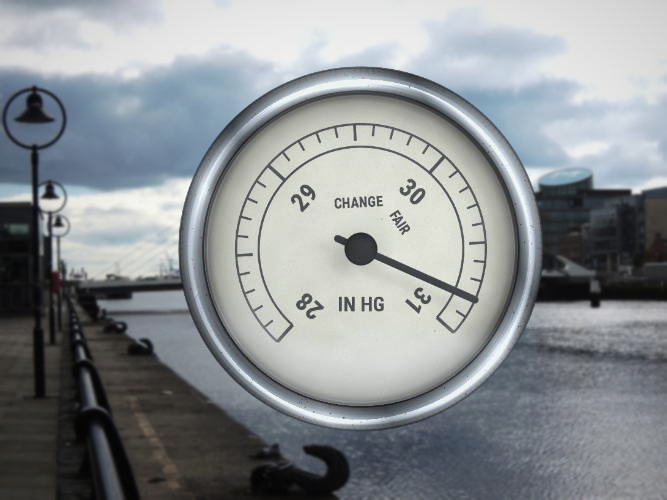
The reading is 30.8,inHg
